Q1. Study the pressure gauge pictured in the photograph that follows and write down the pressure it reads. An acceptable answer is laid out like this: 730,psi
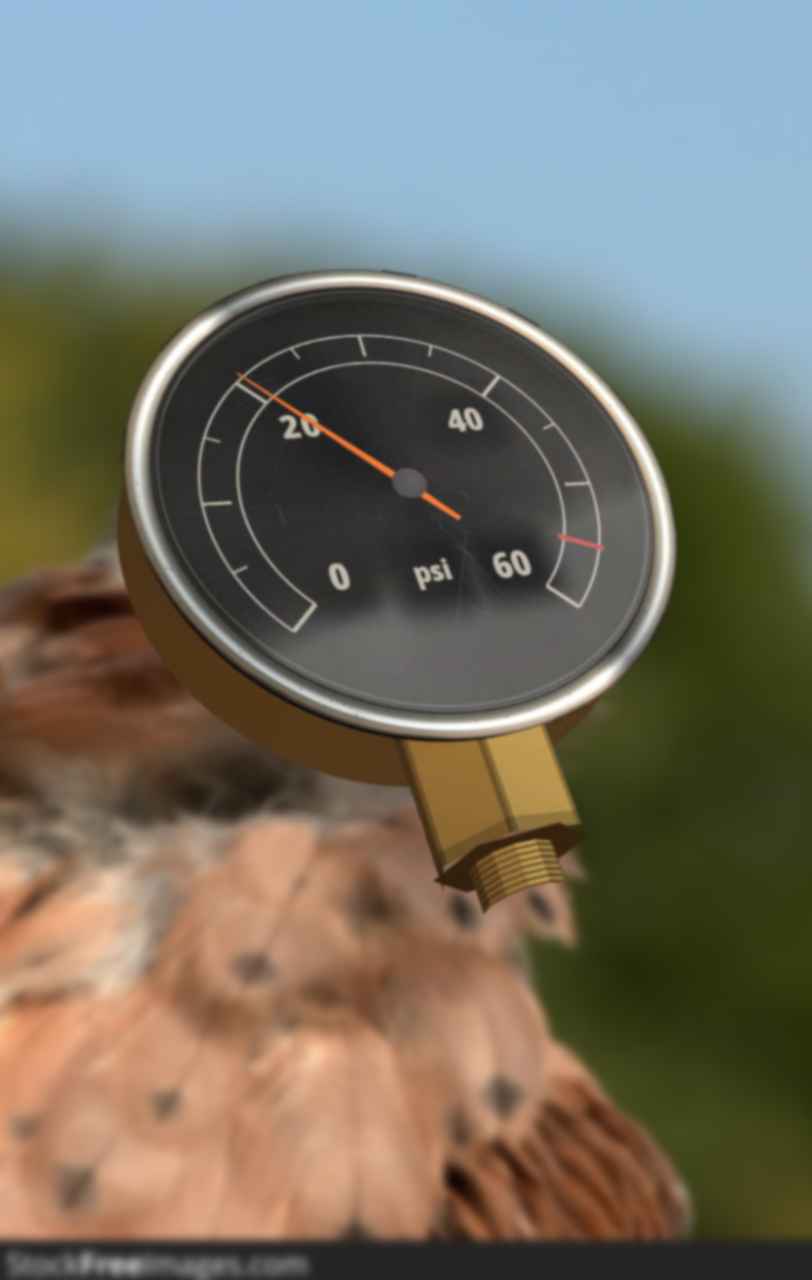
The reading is 20,psi
